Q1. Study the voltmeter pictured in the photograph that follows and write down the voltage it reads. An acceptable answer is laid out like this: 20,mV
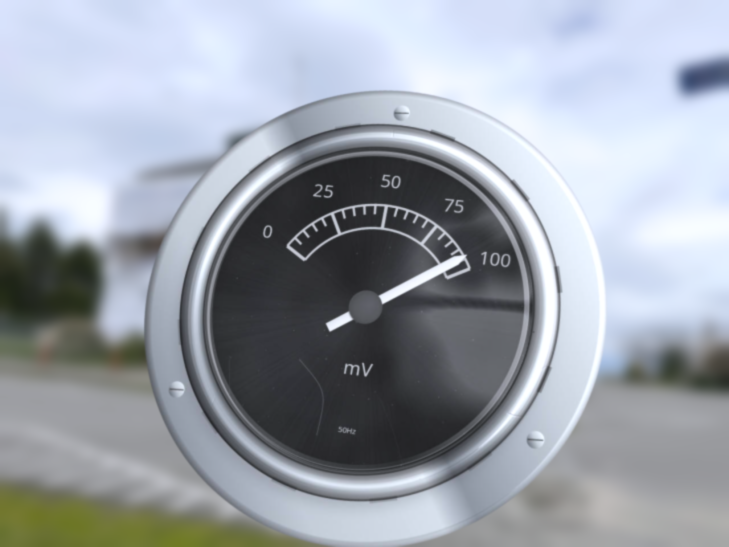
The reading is 95,mV
